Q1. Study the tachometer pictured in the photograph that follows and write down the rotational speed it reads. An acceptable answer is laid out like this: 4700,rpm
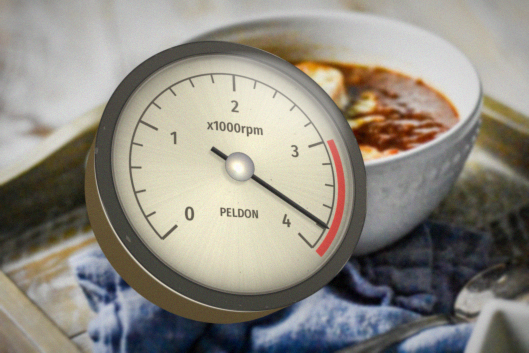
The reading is 3800,rpm
